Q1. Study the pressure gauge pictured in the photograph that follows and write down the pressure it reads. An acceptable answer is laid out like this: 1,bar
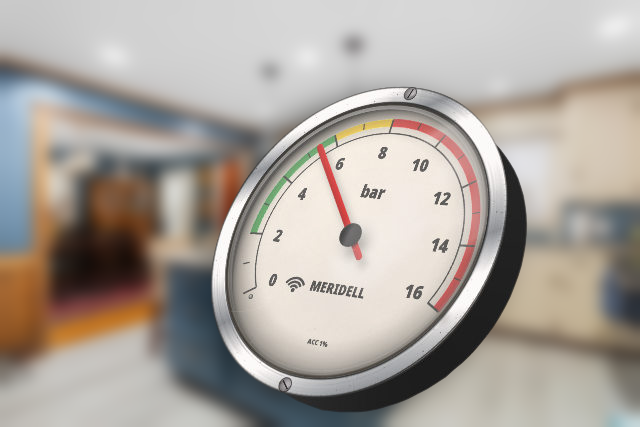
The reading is 5.5,bar
